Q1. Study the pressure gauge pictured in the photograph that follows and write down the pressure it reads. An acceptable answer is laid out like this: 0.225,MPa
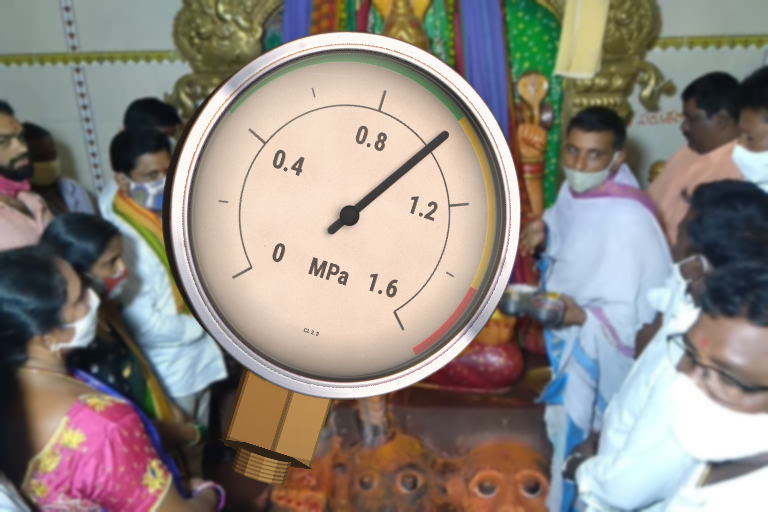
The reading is 1,MPa
